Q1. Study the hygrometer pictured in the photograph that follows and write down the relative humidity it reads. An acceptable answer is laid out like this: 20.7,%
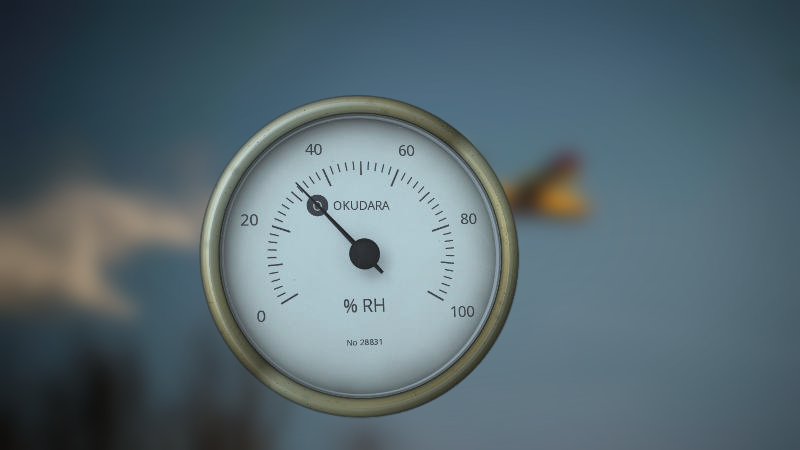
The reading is 32,%
